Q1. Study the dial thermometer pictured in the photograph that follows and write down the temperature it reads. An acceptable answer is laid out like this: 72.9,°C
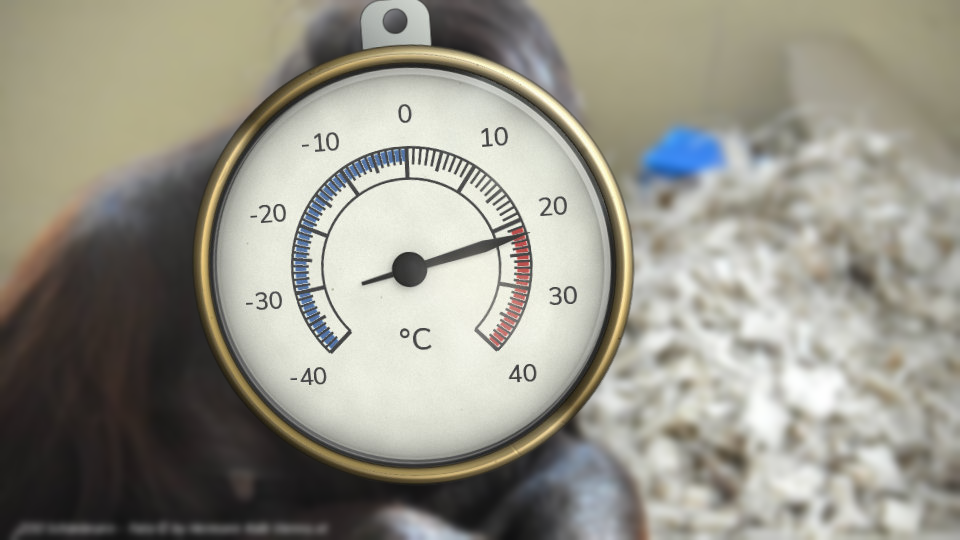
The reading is 22,°C
